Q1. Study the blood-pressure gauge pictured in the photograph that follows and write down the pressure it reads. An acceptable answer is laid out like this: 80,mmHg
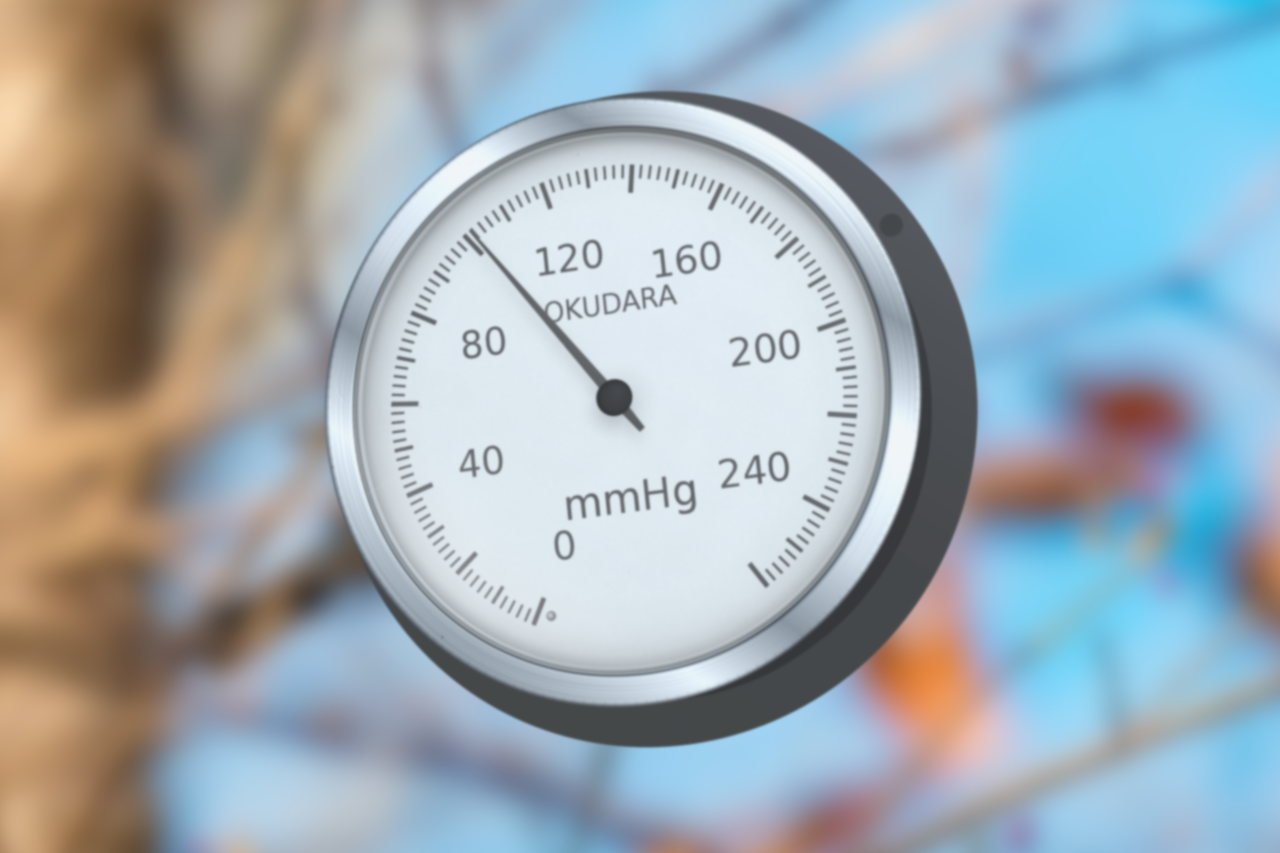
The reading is 102,mmHg
